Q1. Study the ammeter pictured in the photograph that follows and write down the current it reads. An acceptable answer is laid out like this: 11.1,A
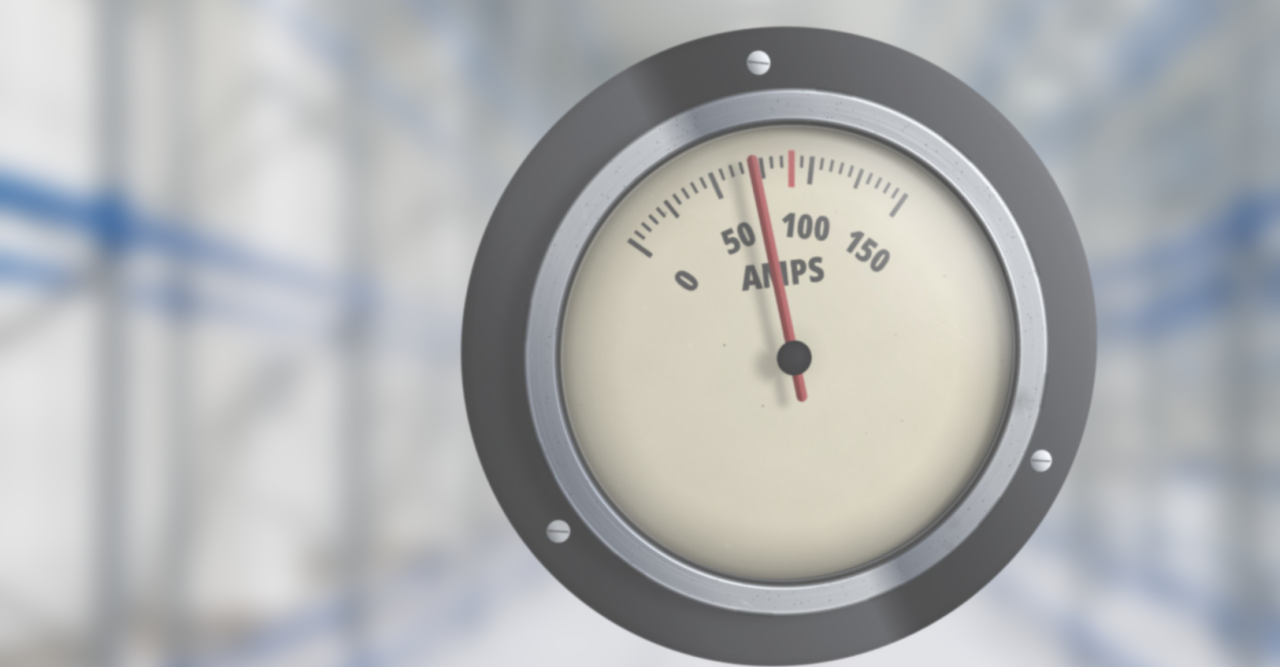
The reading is 70,A
